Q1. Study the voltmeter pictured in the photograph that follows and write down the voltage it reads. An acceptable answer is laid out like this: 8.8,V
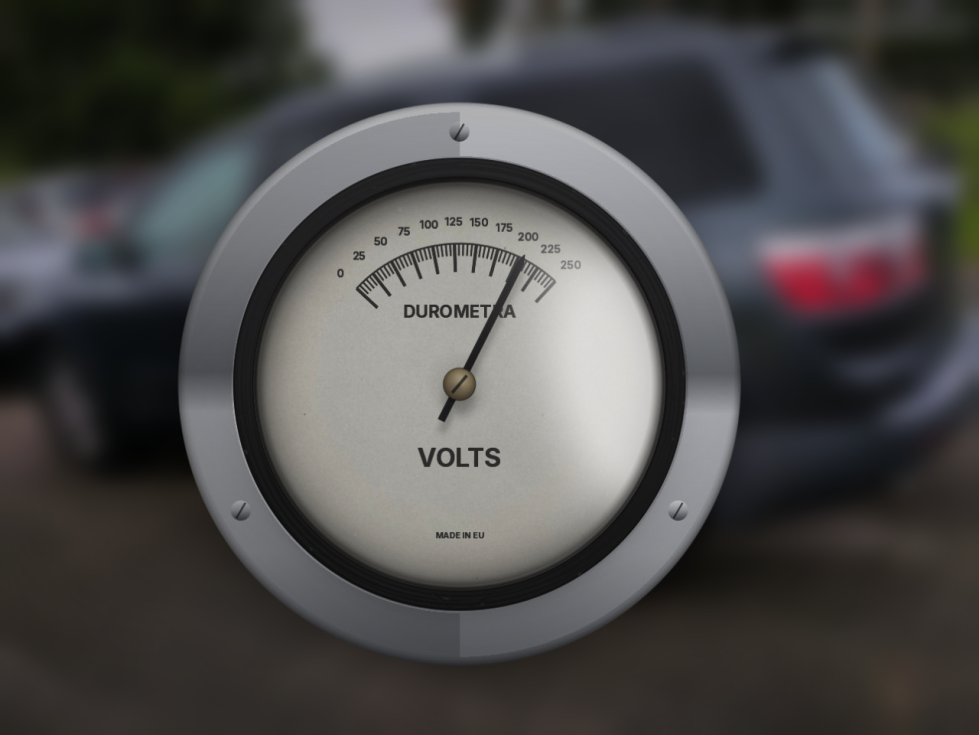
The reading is 205,V
